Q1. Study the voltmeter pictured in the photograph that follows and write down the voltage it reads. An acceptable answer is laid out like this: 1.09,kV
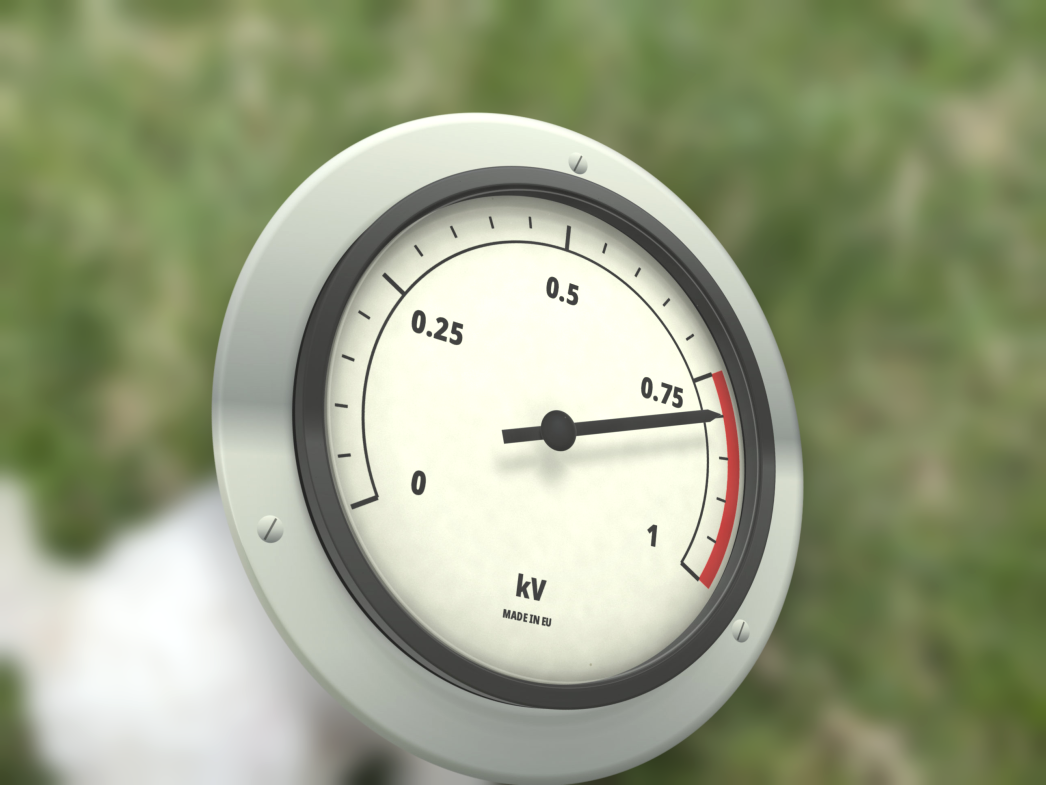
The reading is 0.8,kV
